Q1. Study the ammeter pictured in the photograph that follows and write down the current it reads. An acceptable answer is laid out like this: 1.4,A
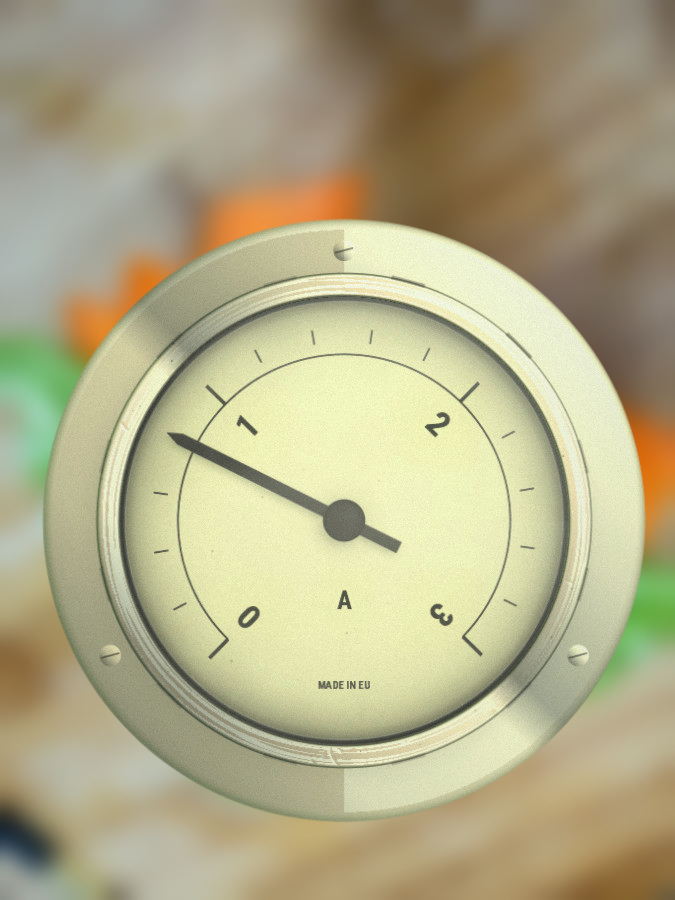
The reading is 0.8,A
